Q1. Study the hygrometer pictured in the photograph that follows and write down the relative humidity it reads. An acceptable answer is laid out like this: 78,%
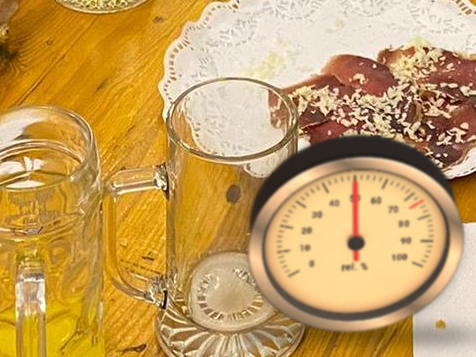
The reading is 50,%
